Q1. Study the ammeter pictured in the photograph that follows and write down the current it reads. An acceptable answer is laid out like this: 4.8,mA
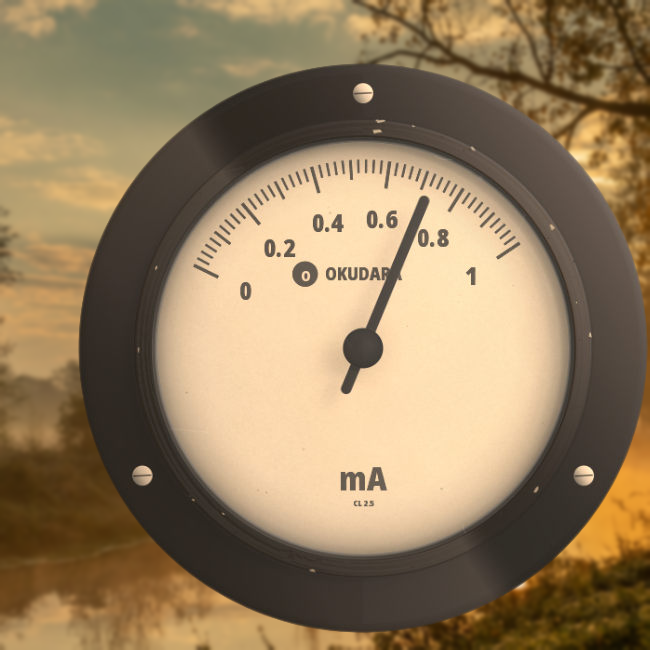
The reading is 0.72,mA
